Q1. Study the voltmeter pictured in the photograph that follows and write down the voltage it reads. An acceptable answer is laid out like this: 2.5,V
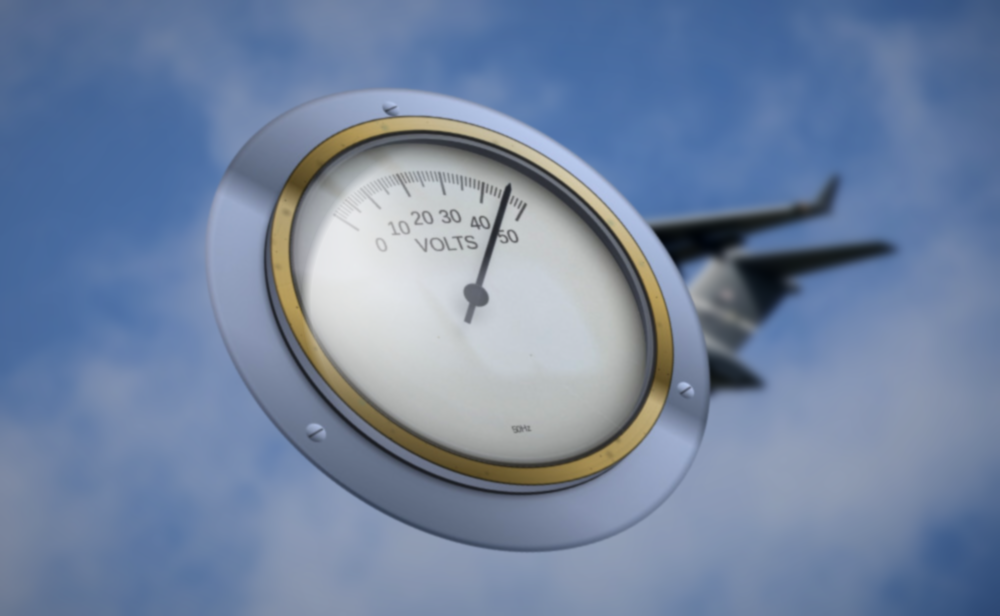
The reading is 45,V
